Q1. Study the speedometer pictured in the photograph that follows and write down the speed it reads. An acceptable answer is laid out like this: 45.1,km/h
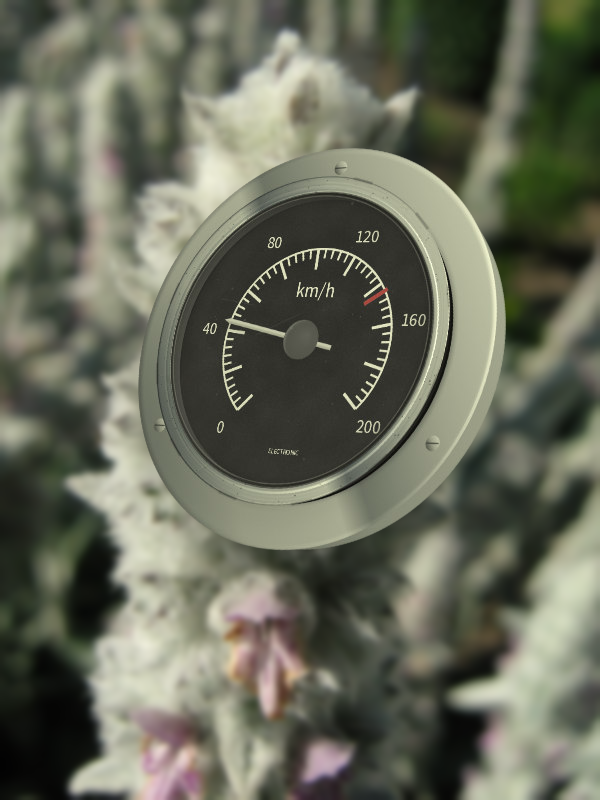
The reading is 44,km/h
